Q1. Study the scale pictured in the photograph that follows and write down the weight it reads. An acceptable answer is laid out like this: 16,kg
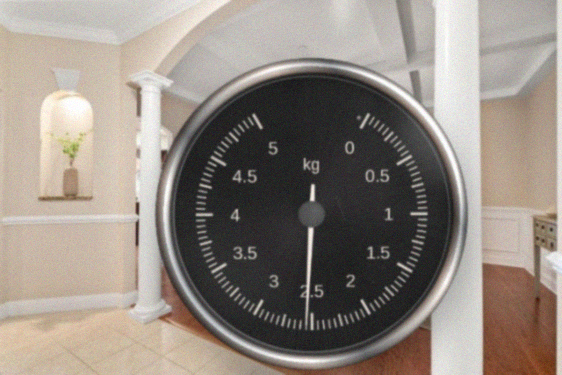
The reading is 2.55,kg
